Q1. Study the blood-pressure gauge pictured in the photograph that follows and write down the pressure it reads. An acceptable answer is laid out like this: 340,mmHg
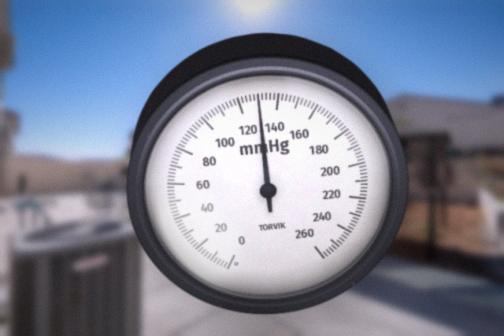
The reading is 130,mmHg
